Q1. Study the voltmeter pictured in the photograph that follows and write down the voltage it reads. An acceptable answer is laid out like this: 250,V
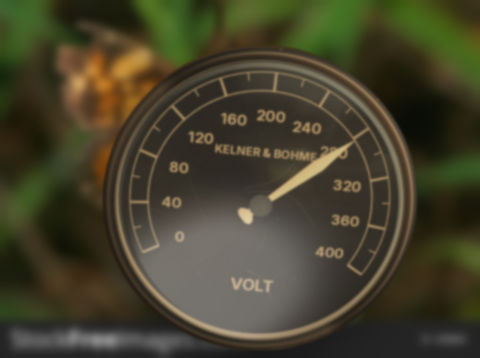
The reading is 280,V
